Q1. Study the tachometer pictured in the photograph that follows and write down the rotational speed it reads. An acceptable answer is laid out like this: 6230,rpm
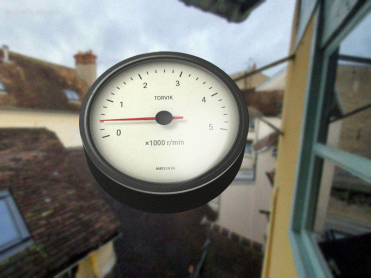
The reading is 400,rpm
